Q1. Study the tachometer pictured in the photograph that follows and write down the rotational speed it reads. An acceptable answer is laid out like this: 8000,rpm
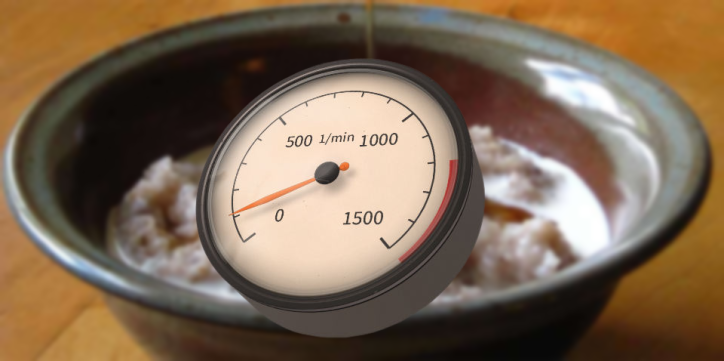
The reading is 100,rpm
